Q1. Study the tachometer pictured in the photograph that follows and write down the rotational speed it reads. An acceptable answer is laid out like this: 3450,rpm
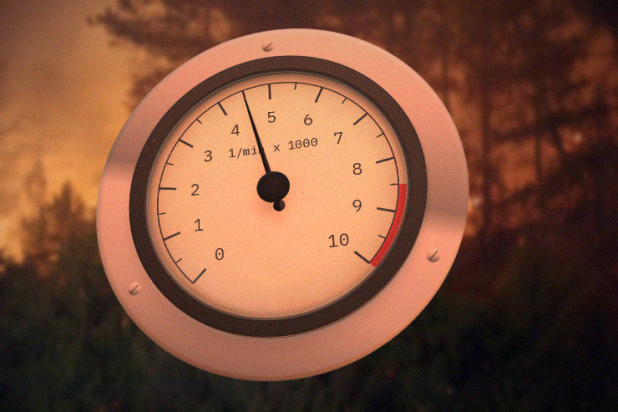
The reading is 4500,rpm
